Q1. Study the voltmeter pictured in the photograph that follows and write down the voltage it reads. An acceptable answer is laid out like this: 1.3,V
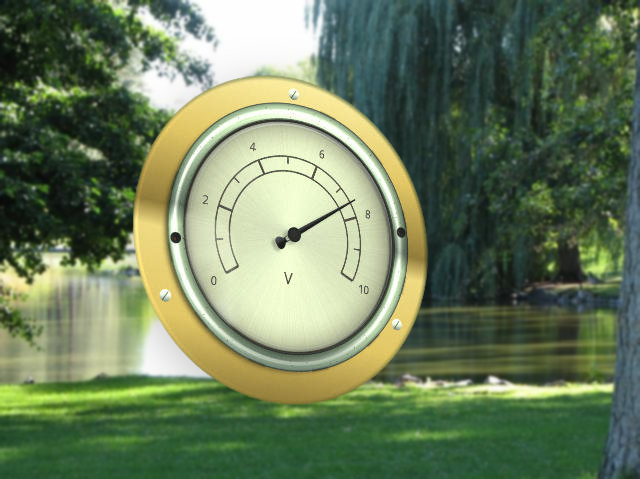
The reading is 7.5,V
